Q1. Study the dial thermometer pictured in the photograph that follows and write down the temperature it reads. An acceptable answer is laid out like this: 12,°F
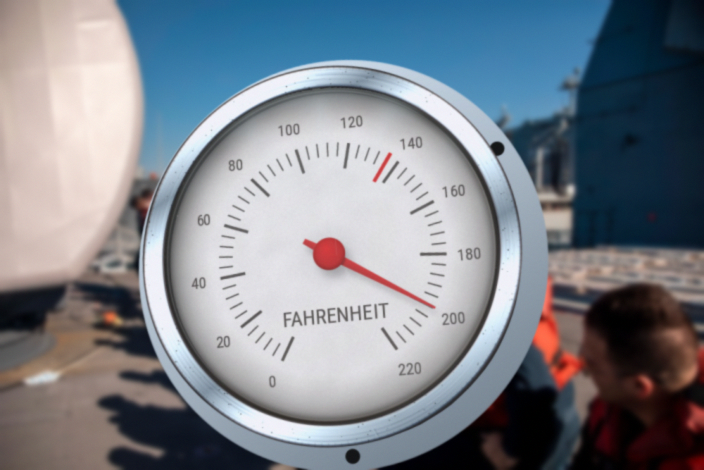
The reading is 200,°F
